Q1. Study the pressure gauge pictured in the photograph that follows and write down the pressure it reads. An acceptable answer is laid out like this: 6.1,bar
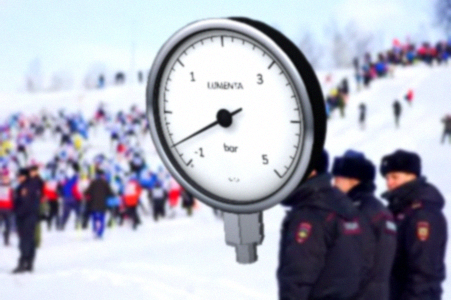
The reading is -0.6,bar
